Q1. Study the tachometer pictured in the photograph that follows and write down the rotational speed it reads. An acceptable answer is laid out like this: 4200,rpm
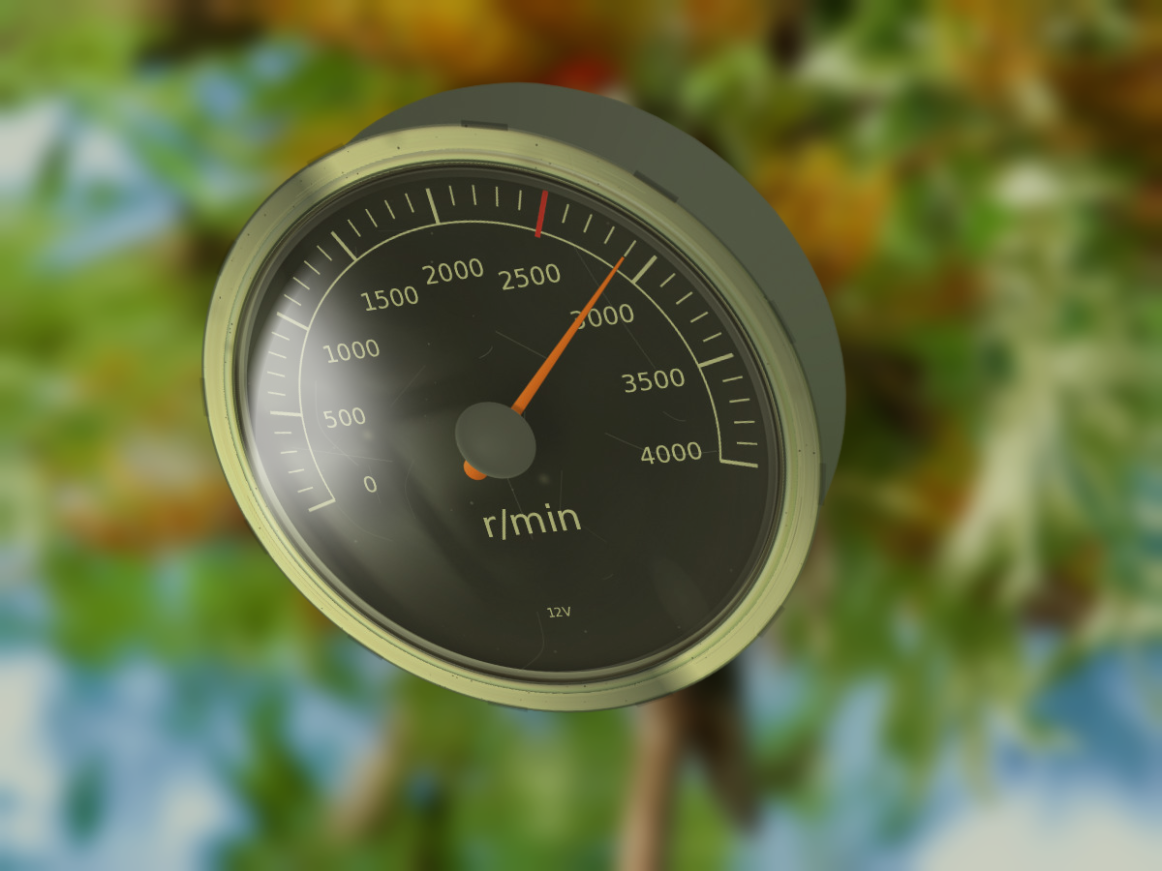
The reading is 2900,rpm
